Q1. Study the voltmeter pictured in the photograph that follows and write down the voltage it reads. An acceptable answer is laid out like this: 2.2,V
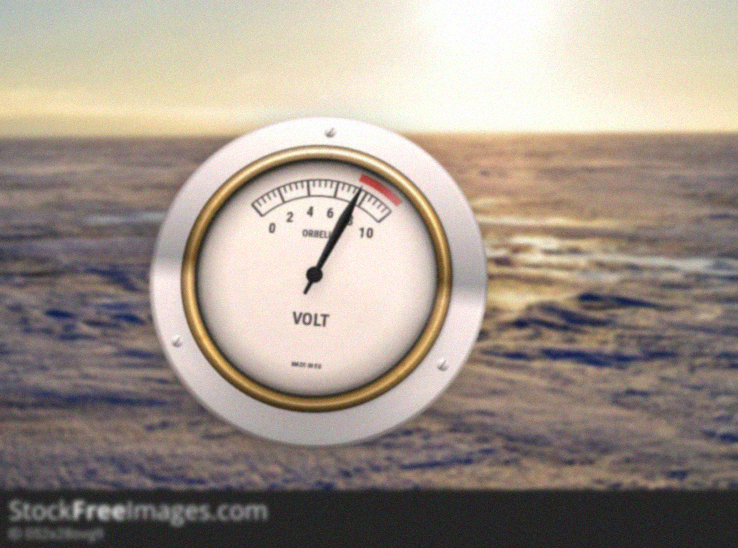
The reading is 7.6,V
